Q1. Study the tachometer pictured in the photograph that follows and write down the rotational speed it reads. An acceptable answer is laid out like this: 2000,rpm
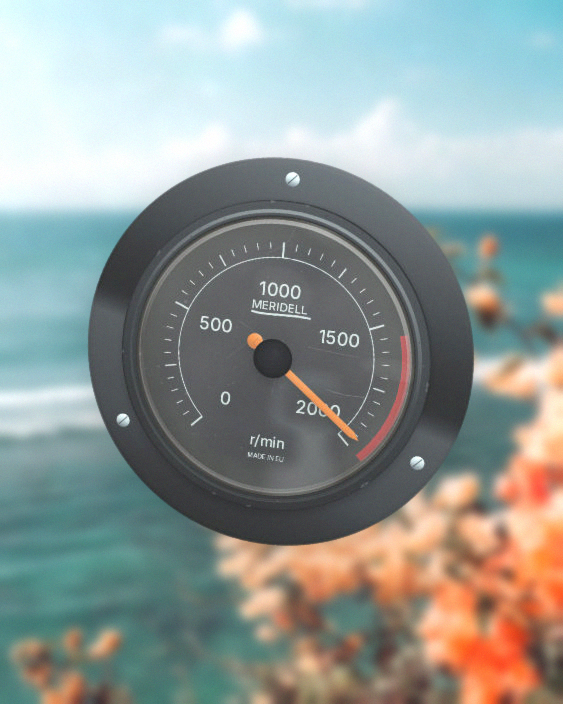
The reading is 1950,rpm
